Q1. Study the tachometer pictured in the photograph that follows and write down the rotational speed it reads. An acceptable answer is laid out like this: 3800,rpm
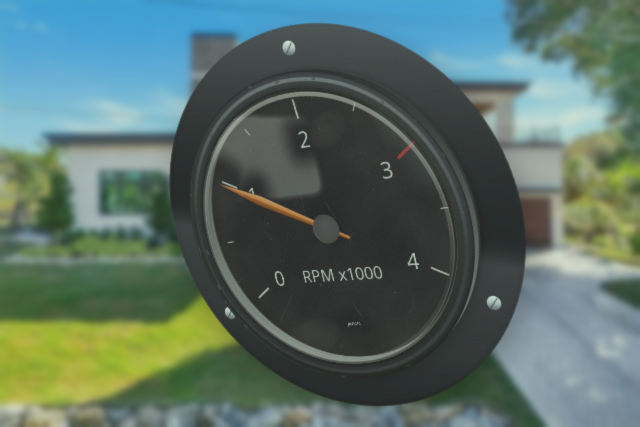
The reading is 1000,rpm
